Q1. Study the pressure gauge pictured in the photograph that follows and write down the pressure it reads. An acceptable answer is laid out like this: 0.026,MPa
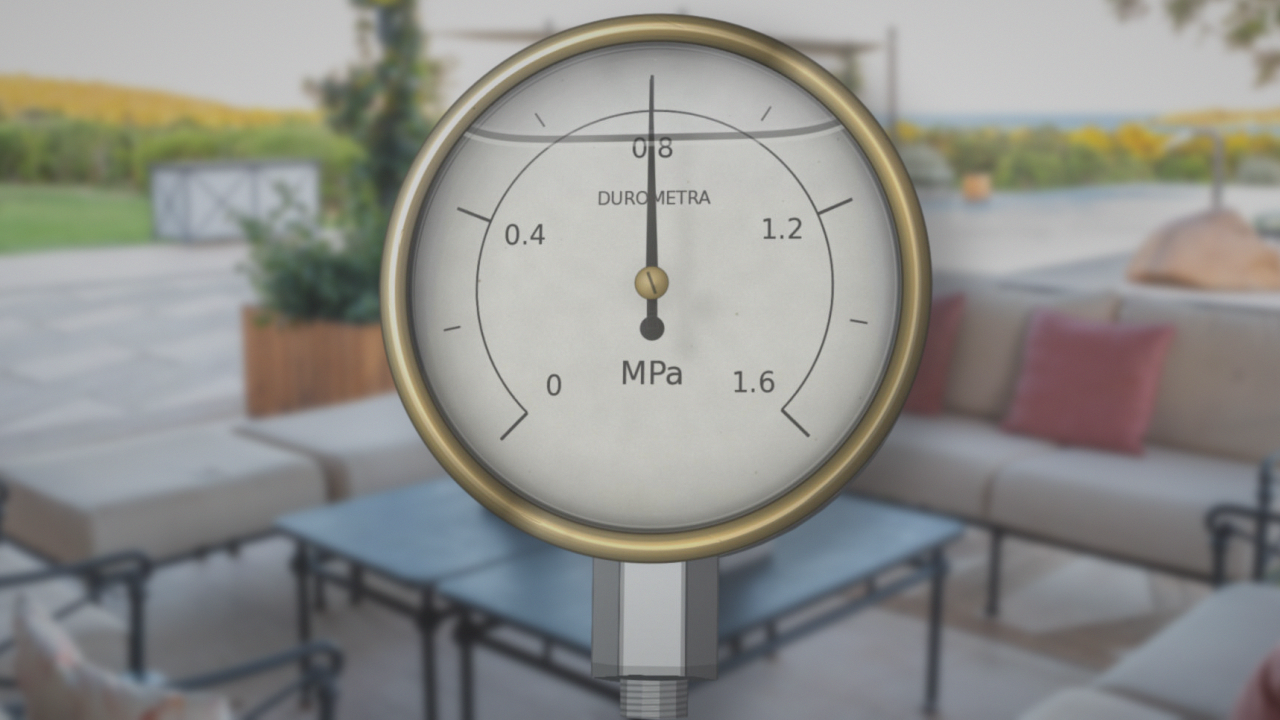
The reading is 0.8,MPa
